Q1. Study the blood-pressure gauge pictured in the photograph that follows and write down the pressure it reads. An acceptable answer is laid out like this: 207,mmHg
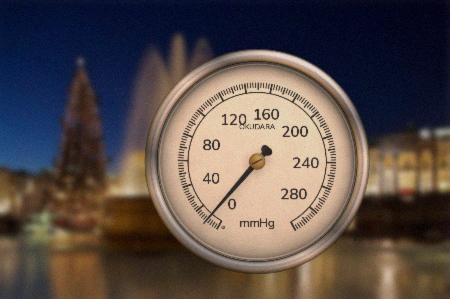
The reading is 10,mmHg
